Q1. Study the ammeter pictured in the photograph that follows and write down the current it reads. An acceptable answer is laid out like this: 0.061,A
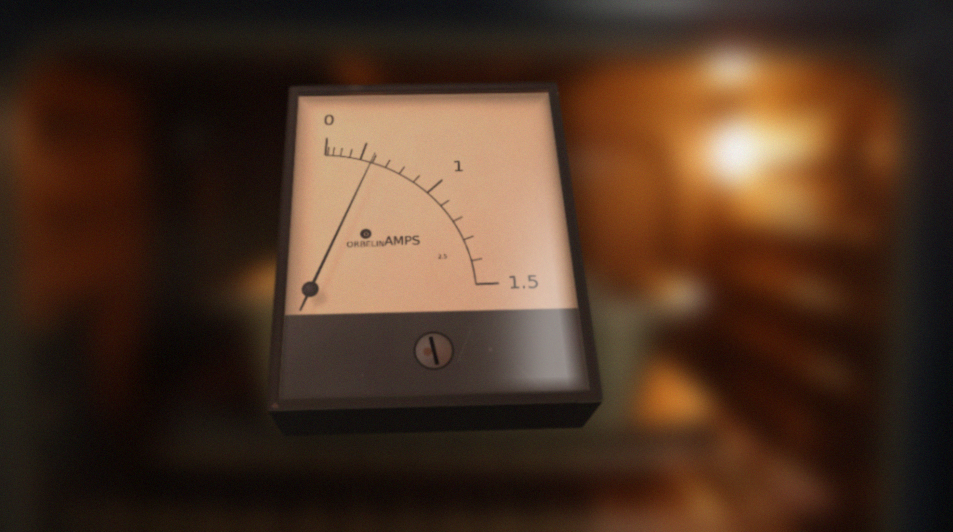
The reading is 0.6,A
